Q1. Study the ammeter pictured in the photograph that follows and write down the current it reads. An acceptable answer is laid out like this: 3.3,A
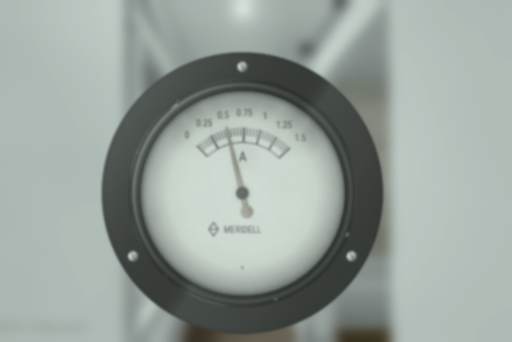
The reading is 0.5,A
